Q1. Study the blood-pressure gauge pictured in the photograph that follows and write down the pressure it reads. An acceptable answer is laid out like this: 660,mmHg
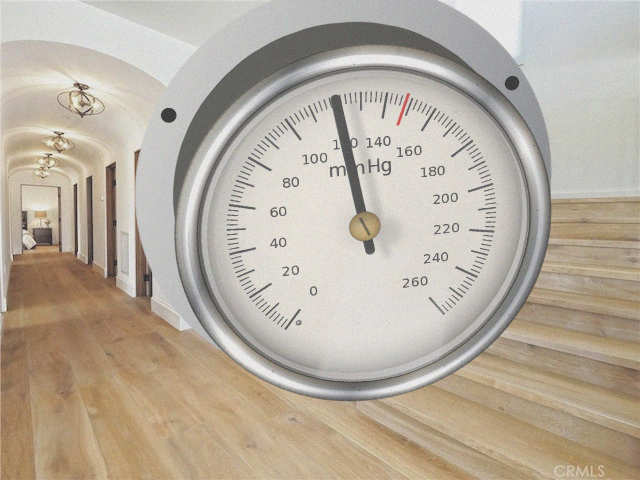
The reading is 120,mmHg
